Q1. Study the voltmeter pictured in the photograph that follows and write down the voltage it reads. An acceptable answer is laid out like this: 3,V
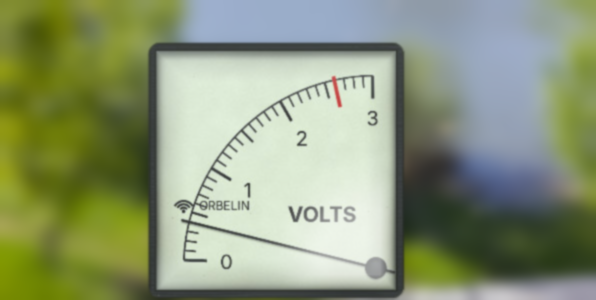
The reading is 0.4,V
